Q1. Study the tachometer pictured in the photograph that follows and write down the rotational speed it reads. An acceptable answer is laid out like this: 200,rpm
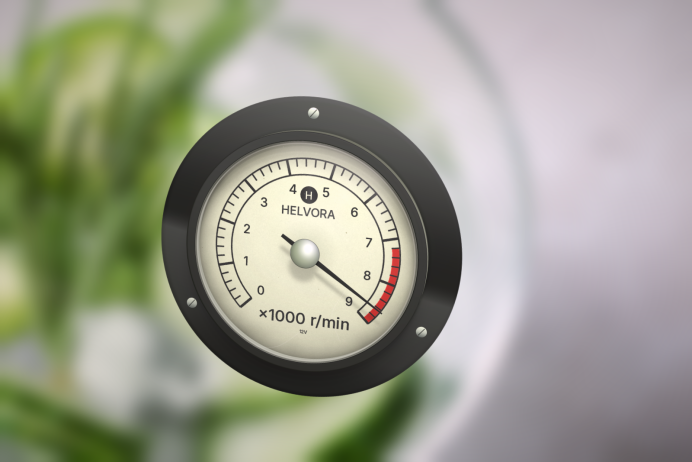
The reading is 8600,rpm
